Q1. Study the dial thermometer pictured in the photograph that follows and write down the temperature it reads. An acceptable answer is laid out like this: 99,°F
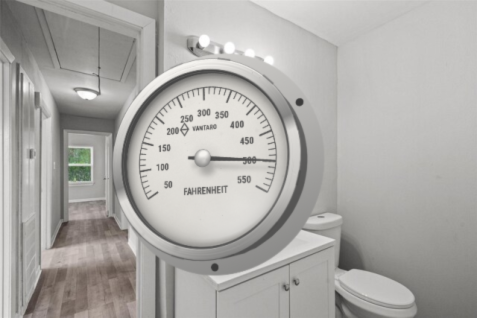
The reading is 500,°F
